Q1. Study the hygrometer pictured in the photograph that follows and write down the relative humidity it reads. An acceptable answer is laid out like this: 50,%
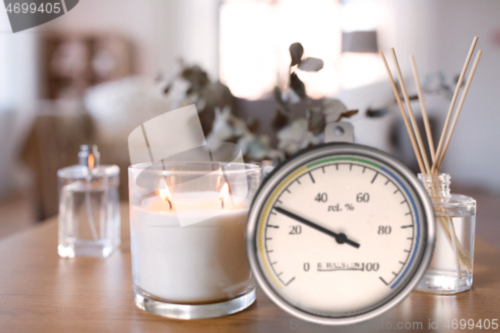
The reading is 26,%
